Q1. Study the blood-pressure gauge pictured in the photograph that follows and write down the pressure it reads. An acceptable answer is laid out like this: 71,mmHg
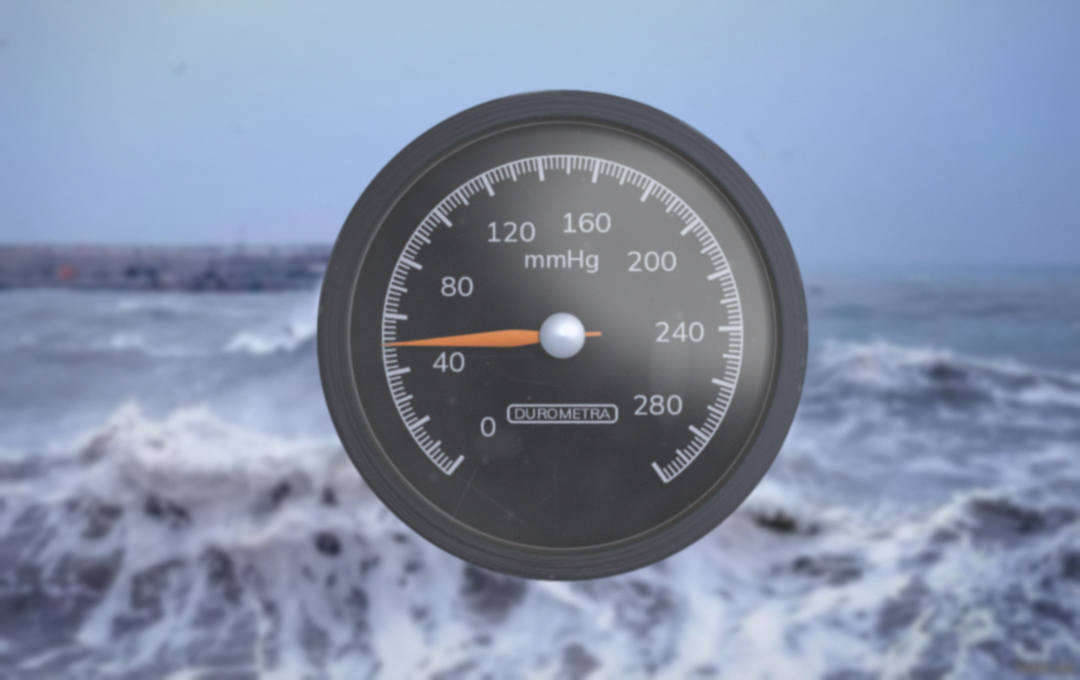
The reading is 50,mmHg
